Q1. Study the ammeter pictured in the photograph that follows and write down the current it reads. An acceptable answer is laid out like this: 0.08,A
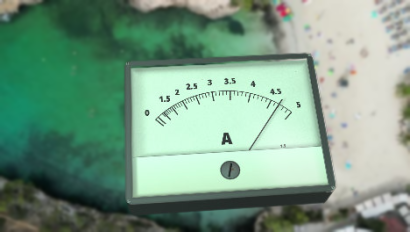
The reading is 4.7,A
